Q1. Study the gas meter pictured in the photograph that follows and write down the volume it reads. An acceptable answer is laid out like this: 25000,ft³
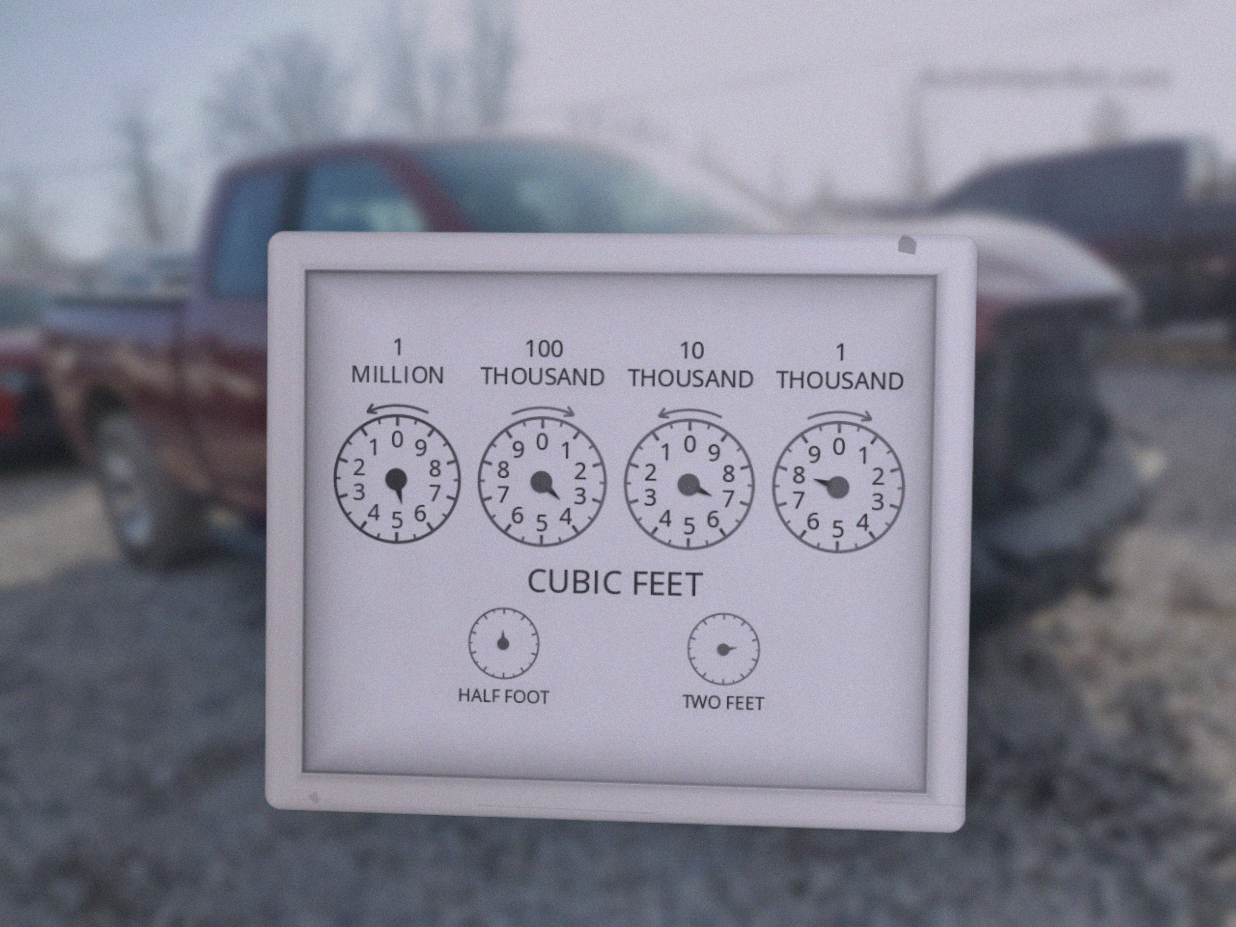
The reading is 536800,ft³
